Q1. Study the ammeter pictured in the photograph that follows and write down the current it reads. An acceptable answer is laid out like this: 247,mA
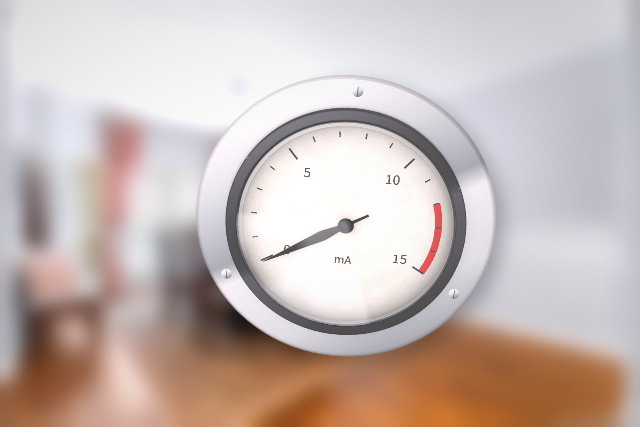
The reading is 0,mA
